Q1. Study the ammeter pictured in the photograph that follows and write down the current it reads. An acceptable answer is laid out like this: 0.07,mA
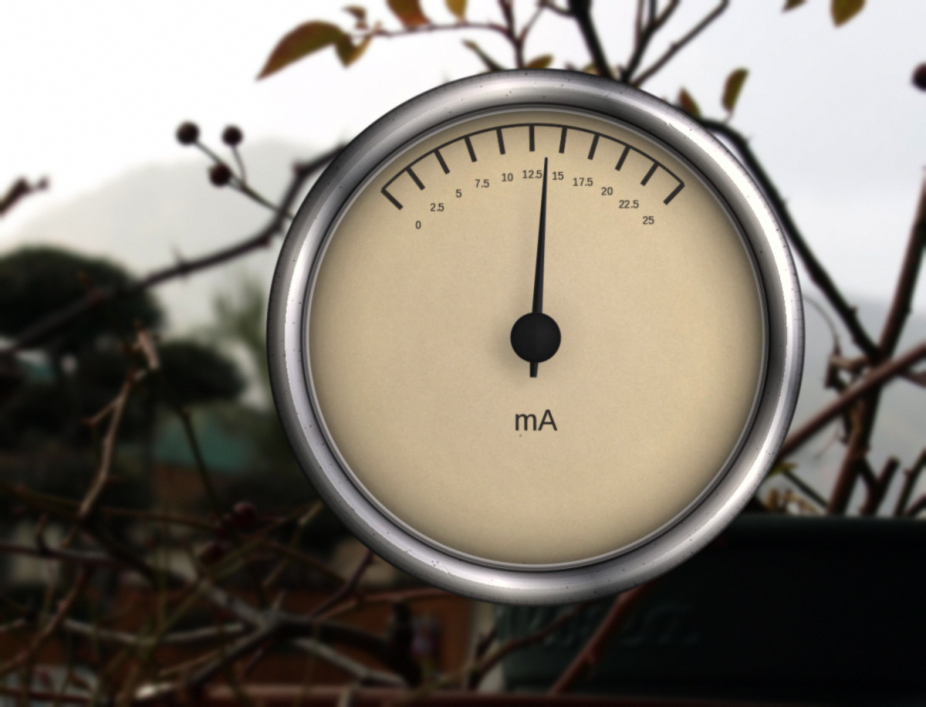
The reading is 13.75,mA
